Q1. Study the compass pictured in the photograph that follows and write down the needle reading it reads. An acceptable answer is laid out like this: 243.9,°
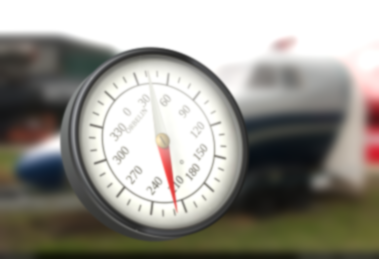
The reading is 220,°
